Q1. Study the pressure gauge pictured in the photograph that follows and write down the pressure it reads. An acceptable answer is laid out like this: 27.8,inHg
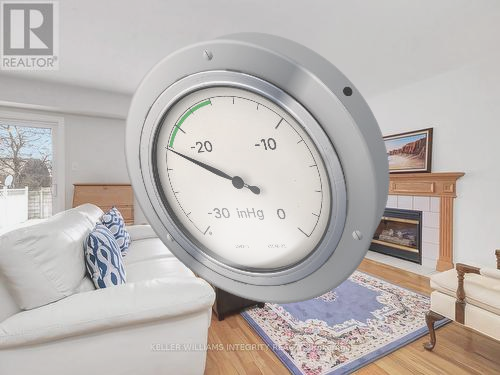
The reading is -22,inHg
